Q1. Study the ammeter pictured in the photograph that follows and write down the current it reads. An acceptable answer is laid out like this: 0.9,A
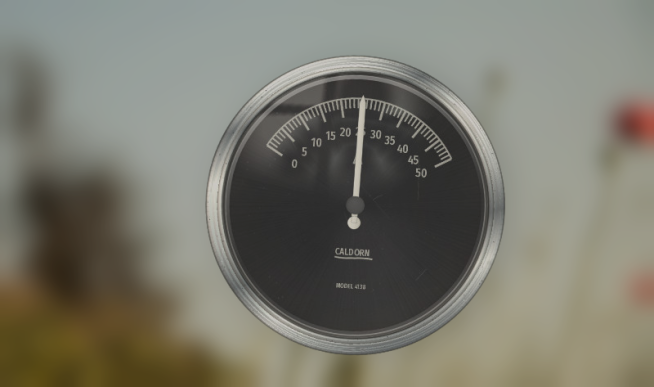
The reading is 25,A
